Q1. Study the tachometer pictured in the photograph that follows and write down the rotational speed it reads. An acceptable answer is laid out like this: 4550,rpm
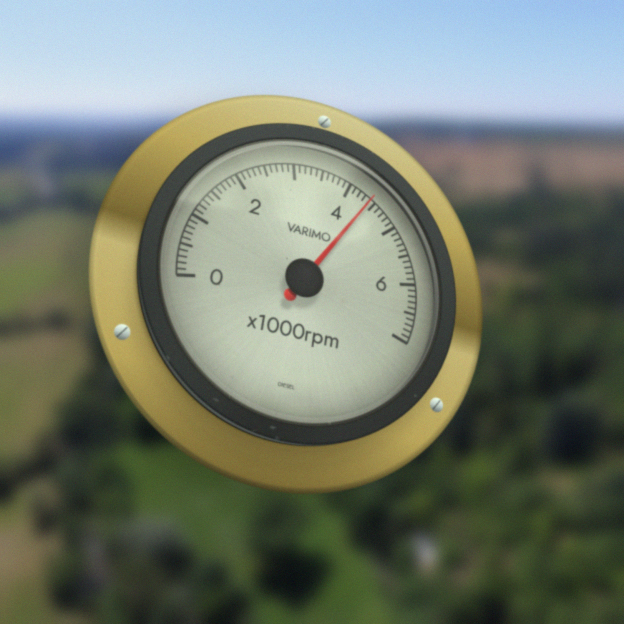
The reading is 4400,rpm
